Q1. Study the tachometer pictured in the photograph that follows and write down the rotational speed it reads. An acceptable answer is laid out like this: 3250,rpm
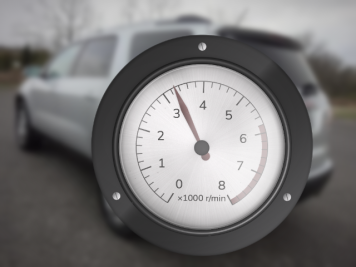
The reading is 3300,rpm
